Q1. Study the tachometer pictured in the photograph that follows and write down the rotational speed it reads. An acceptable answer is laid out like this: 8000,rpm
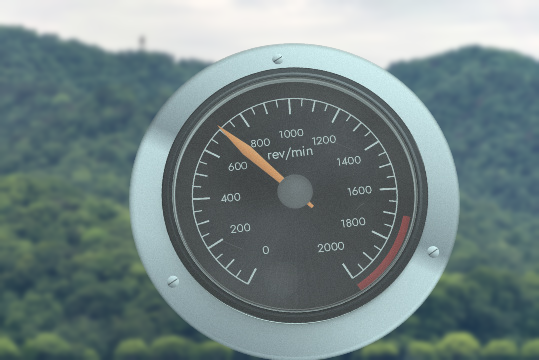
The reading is 700,rpm
